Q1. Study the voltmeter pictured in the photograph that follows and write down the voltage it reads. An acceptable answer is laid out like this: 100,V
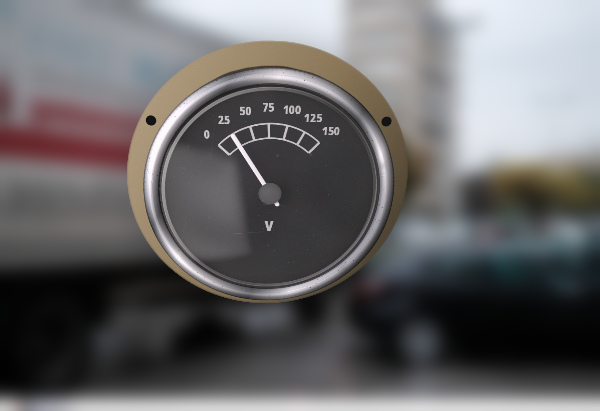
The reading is 25,V
